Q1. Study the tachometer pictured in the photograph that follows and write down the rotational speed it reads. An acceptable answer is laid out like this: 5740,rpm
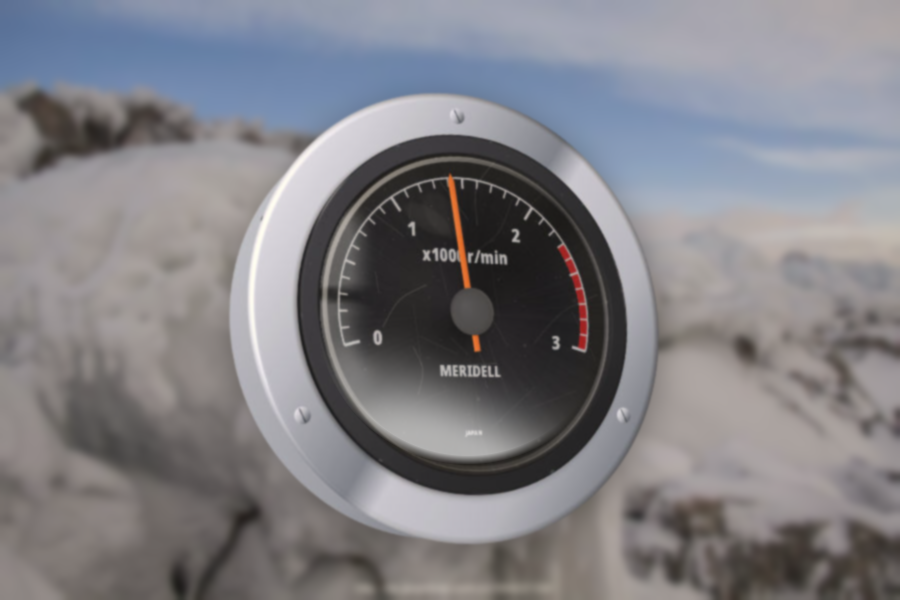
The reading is 1400,rpm
